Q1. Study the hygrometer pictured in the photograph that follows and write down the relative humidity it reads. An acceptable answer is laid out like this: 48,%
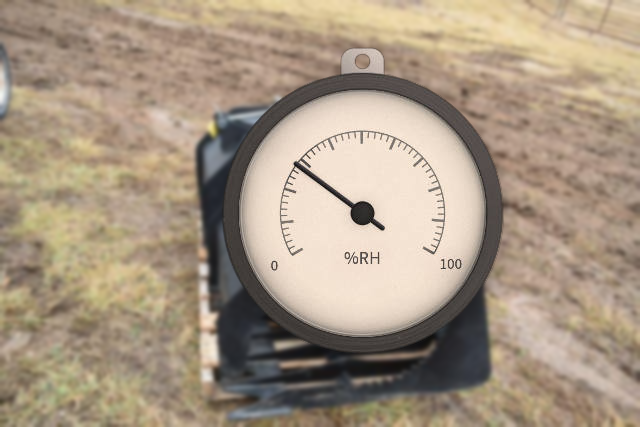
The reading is 28,%
